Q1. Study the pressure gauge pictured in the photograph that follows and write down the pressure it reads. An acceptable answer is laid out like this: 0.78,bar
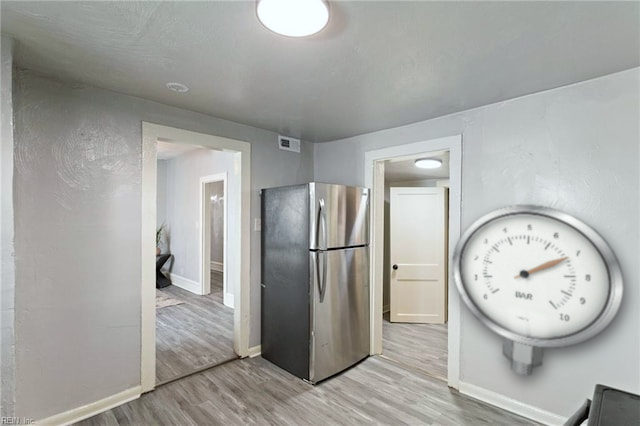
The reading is 7,bar
